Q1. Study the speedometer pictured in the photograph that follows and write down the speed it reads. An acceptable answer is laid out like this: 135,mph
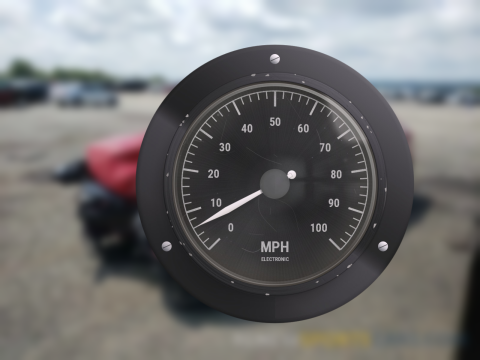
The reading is 6,mph
